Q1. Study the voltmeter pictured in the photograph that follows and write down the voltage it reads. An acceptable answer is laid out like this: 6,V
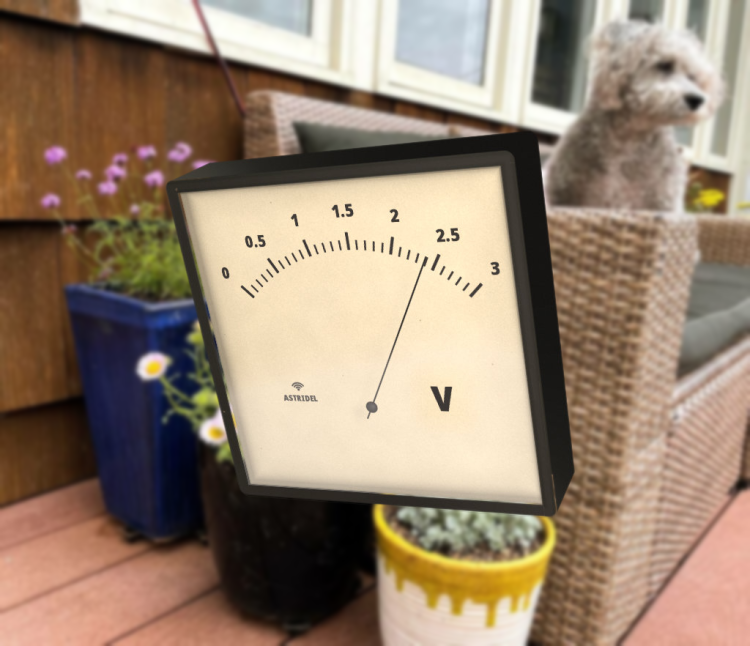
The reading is 2.4,V
